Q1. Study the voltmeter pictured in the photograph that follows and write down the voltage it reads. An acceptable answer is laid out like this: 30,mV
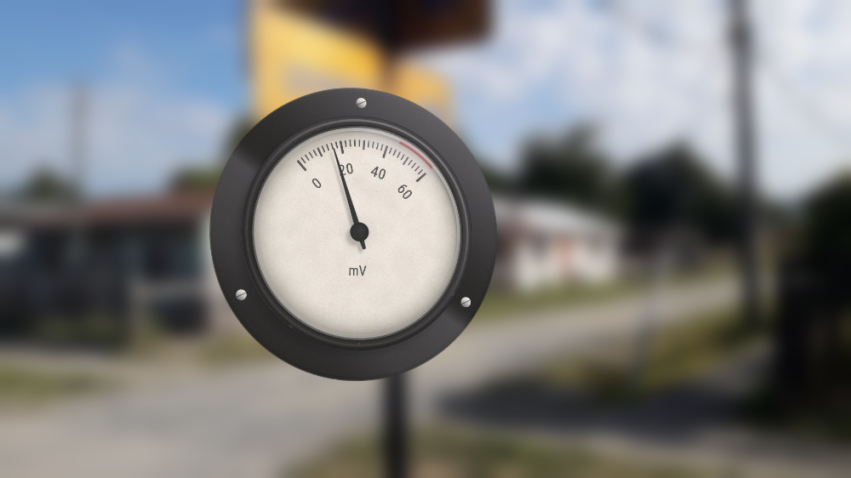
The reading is 16,mV
